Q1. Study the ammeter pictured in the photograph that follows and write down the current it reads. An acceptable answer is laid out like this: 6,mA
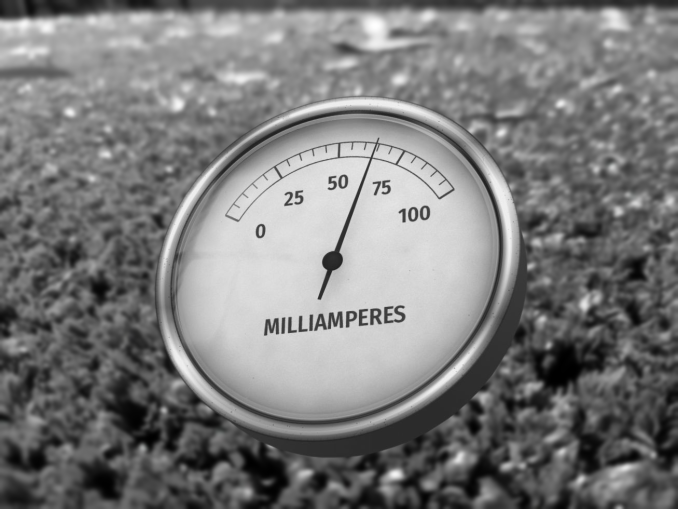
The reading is 65,mA
